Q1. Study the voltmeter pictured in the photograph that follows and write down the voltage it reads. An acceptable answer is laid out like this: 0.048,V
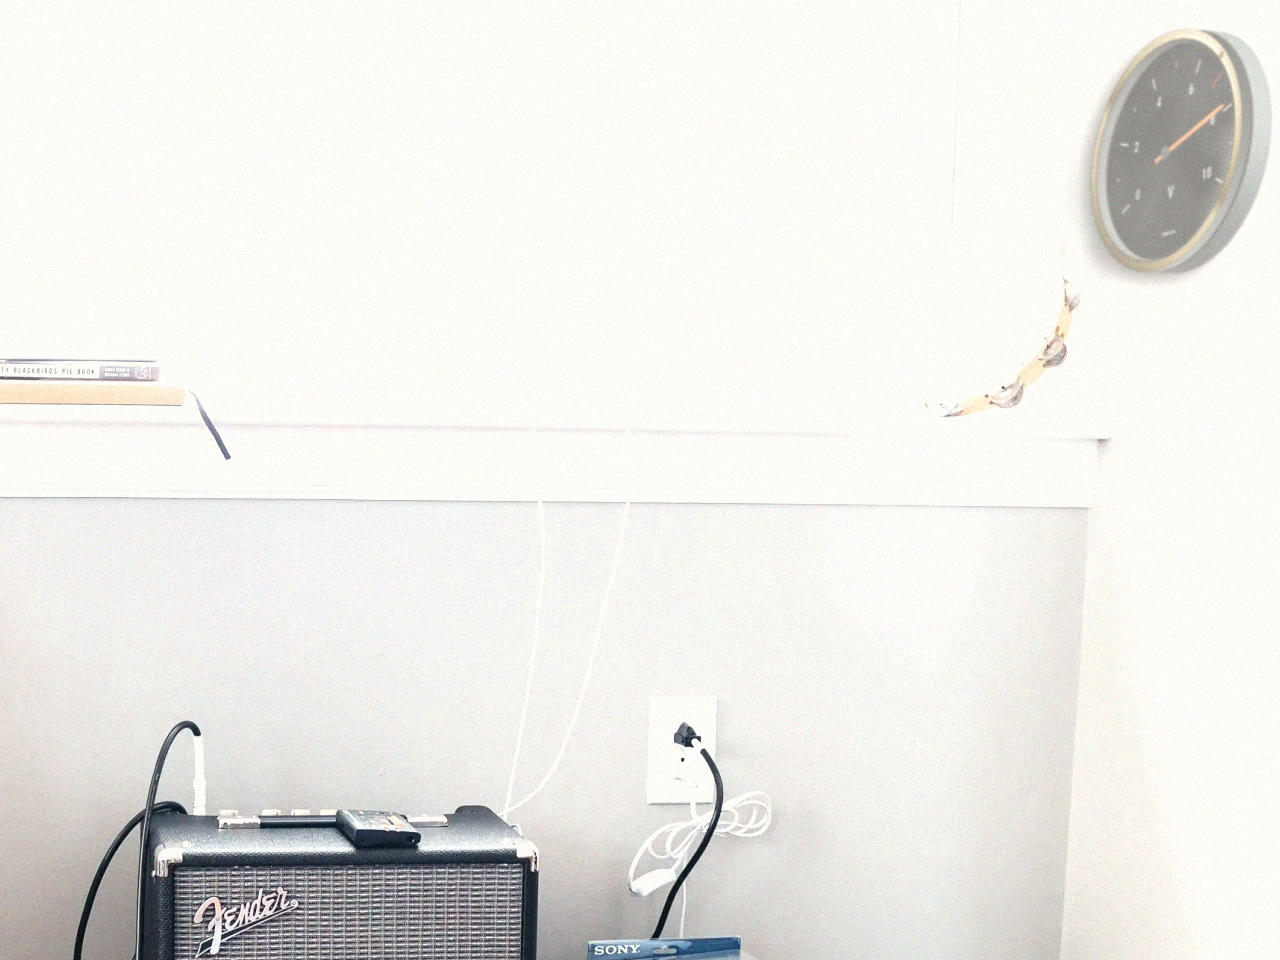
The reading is 8,V
